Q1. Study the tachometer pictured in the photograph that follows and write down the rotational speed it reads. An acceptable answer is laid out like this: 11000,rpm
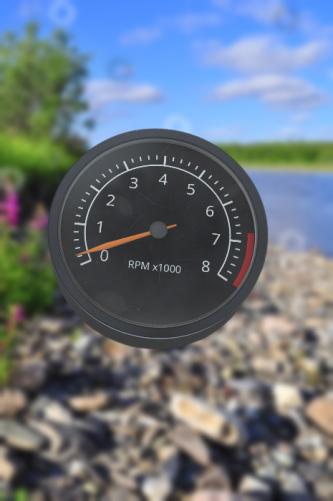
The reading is 200,rpm
